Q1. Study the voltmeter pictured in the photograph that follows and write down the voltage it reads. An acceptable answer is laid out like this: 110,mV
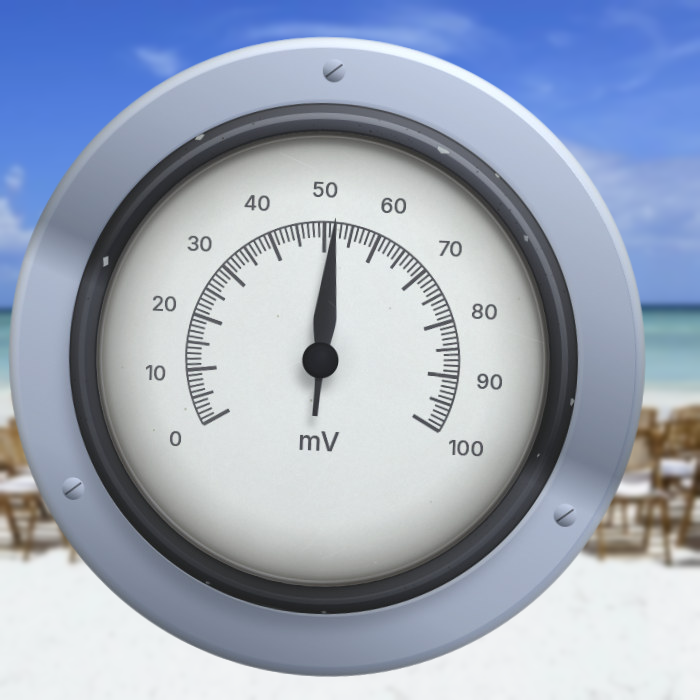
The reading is 52,mV
